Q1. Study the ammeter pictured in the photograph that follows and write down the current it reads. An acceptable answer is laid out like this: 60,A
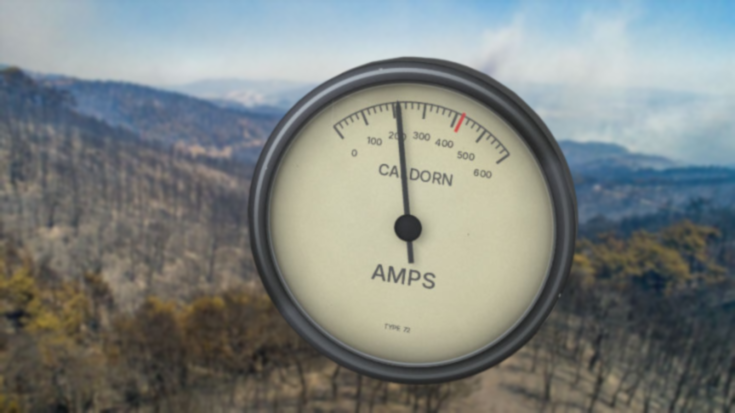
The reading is 220,A
